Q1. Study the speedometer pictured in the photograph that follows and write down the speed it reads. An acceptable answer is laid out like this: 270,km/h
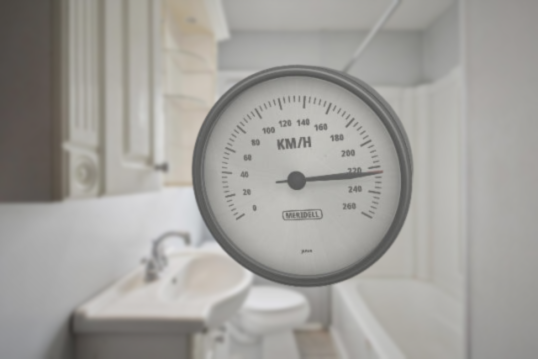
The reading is 224,km/h
